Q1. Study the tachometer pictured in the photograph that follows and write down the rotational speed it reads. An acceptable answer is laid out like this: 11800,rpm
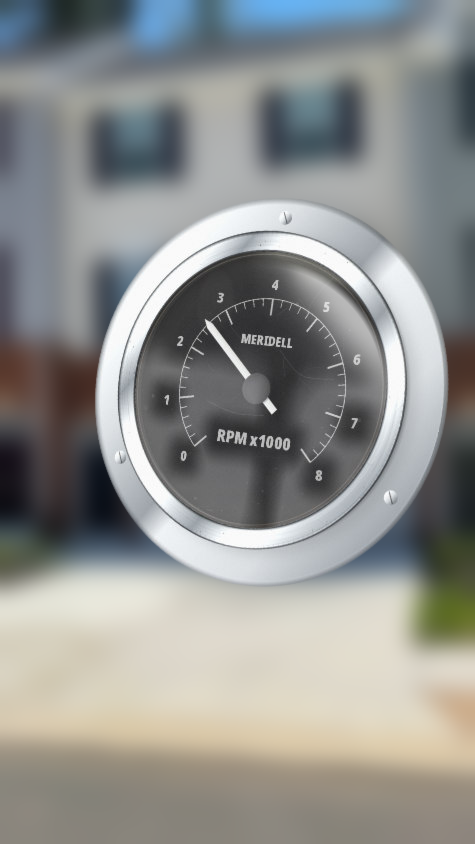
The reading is 2600,rpm
